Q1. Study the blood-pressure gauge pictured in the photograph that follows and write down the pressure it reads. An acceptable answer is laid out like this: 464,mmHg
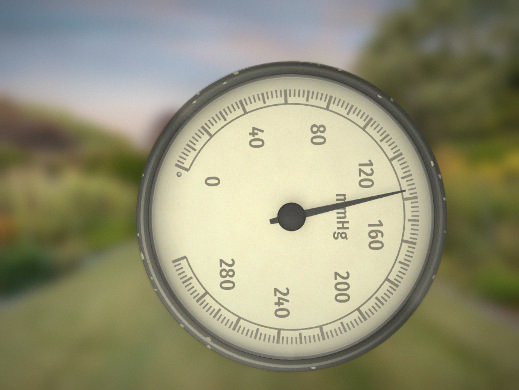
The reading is 136,mmHg
